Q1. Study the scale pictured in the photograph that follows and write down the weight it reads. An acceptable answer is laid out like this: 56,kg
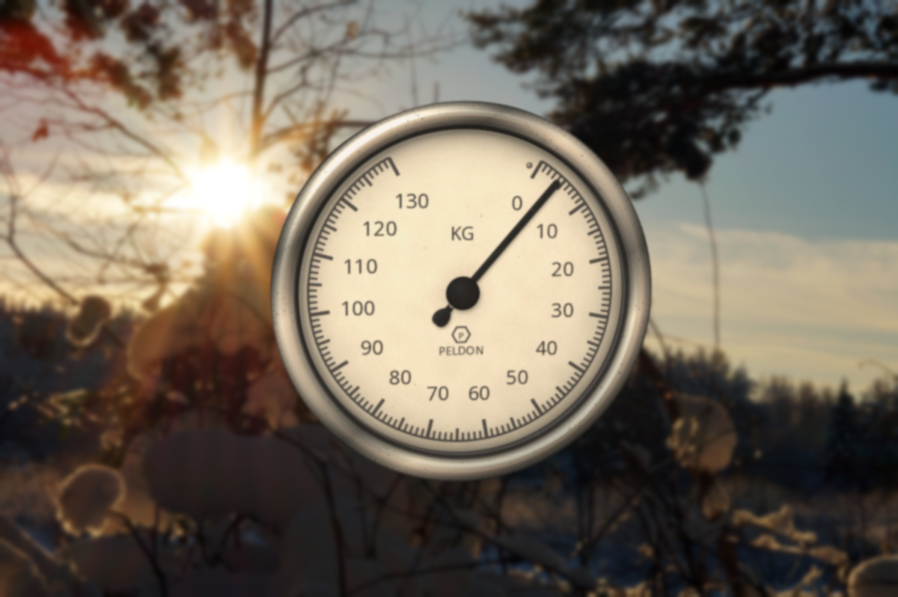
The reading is 4,kg
